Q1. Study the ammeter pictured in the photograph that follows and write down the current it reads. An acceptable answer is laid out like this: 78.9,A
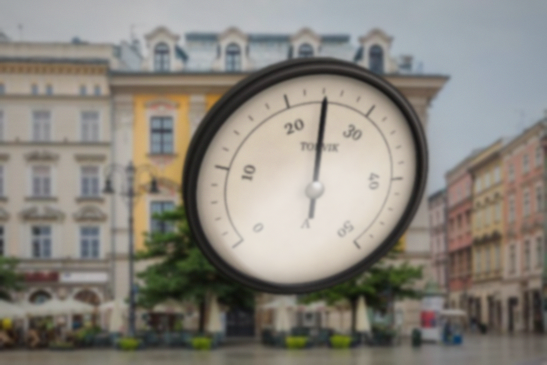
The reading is 24,A
